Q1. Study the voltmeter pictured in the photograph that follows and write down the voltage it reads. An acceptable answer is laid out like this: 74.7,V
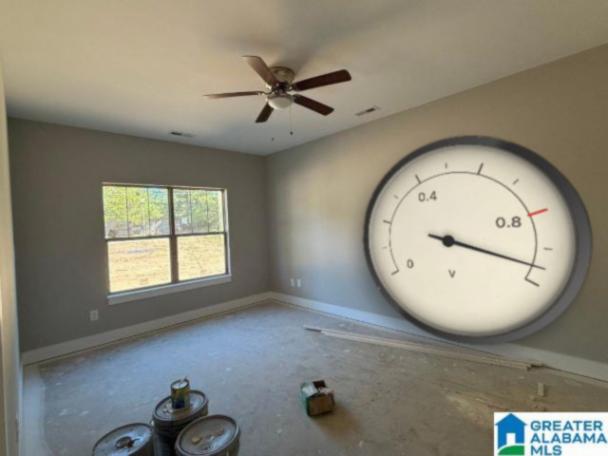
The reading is 0.95,V
